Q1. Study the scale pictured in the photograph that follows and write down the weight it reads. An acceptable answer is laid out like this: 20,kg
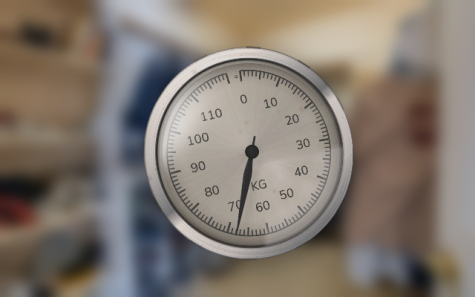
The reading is 68,kg
